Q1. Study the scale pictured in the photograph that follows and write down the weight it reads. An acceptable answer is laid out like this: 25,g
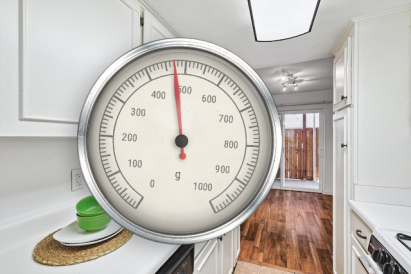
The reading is 470,g
